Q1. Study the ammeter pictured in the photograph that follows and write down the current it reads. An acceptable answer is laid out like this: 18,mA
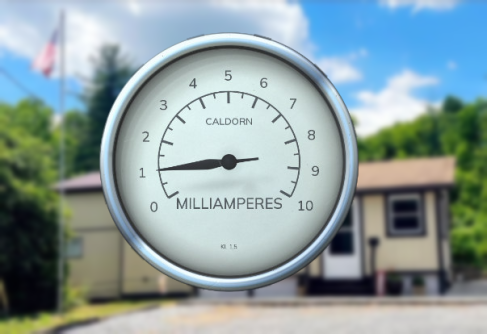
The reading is 1,mA
